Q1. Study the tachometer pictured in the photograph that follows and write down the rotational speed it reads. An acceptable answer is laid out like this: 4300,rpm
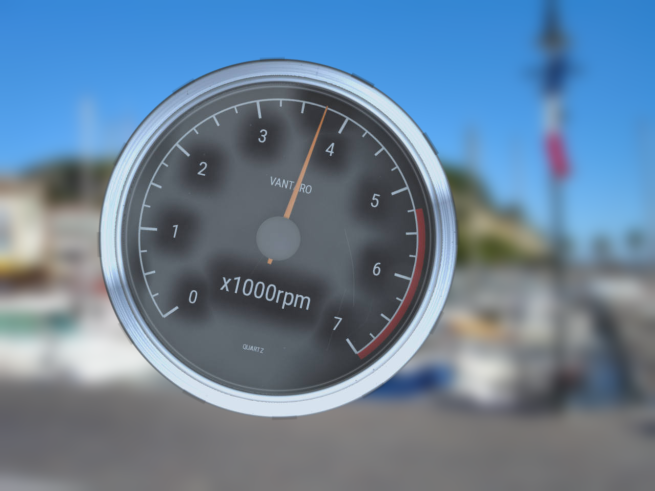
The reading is 3750,rpm
